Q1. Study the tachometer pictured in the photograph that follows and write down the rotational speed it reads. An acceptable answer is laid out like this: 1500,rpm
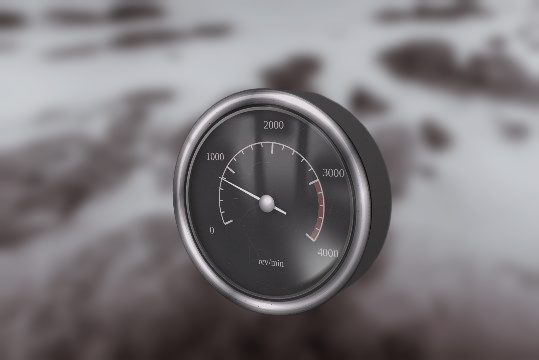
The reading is 800,rpm
